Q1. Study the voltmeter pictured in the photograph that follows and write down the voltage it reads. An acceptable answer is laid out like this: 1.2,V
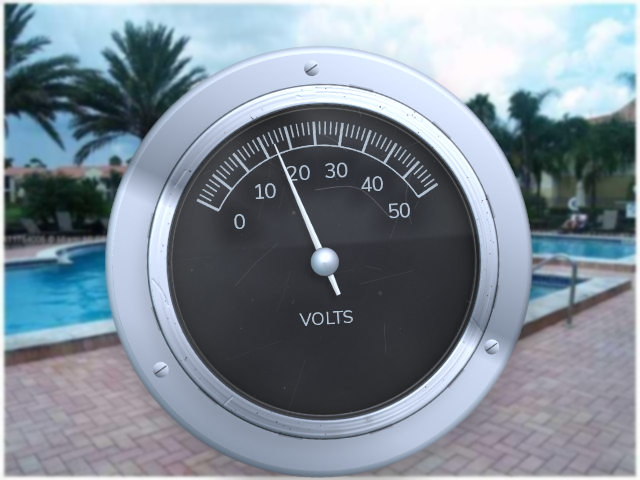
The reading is 17,V
